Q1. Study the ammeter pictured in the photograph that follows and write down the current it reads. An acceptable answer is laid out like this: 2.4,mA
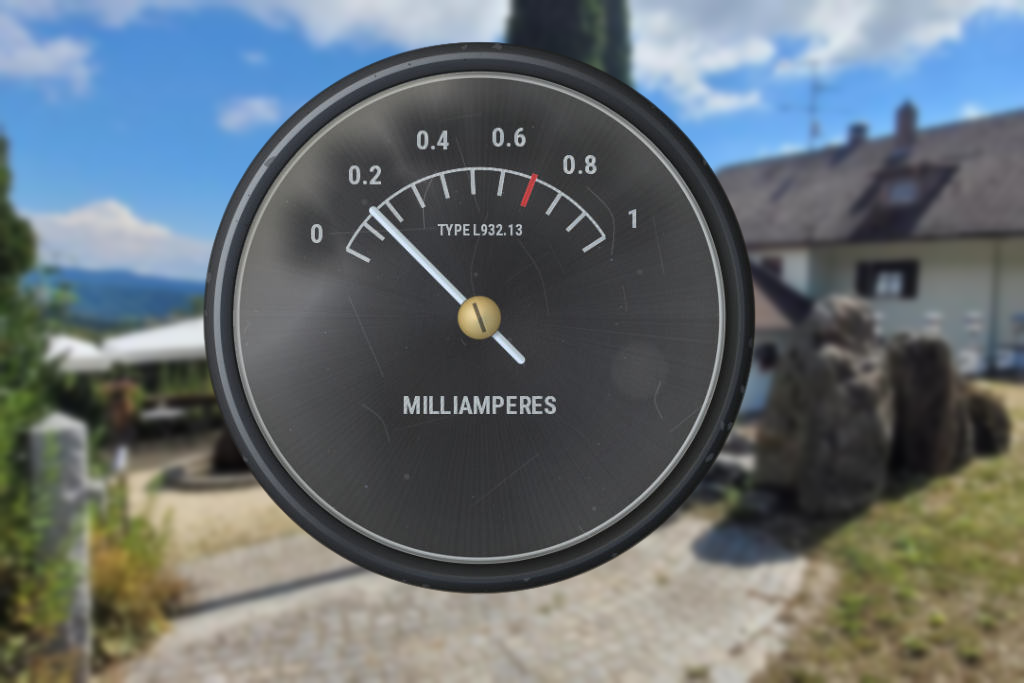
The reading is 0.15,mA
